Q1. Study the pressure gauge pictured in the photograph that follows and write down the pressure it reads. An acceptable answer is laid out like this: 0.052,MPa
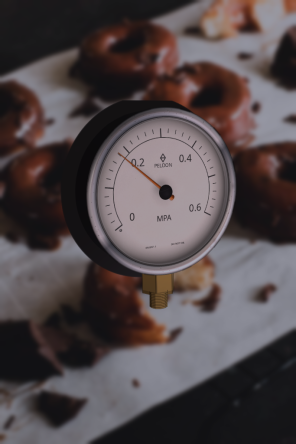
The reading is 0.18,MPa
